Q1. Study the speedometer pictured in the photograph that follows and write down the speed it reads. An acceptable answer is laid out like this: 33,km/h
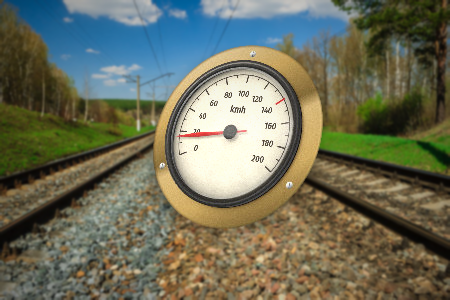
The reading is 15,km/h
